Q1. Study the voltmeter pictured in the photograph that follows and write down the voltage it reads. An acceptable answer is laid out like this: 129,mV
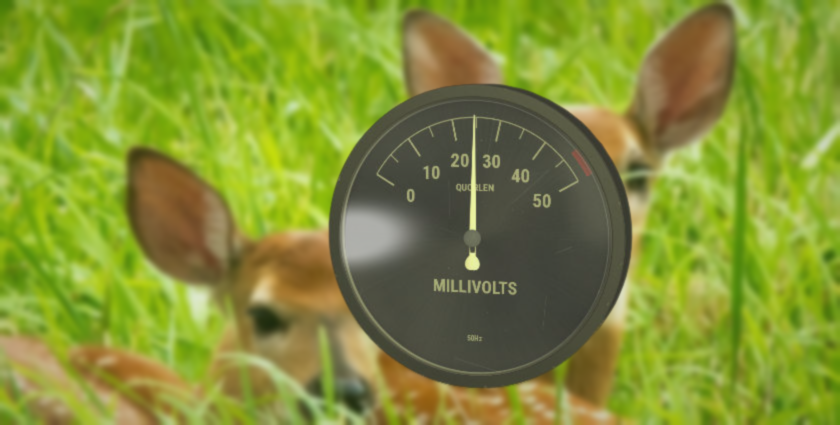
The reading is 25,mV
